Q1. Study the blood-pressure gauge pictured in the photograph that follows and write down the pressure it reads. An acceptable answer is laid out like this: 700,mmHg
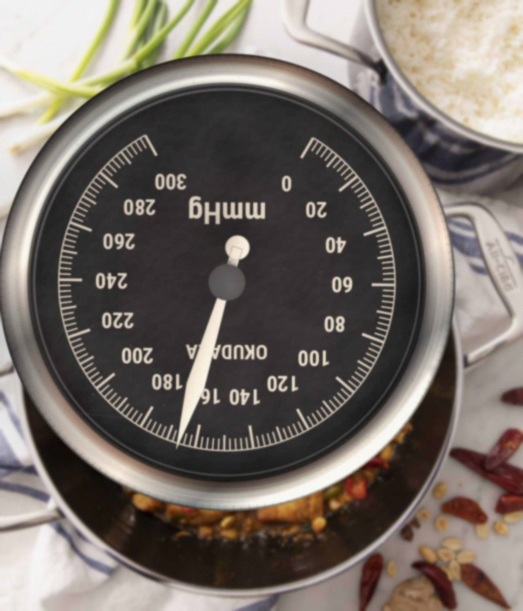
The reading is 166,mmHg
